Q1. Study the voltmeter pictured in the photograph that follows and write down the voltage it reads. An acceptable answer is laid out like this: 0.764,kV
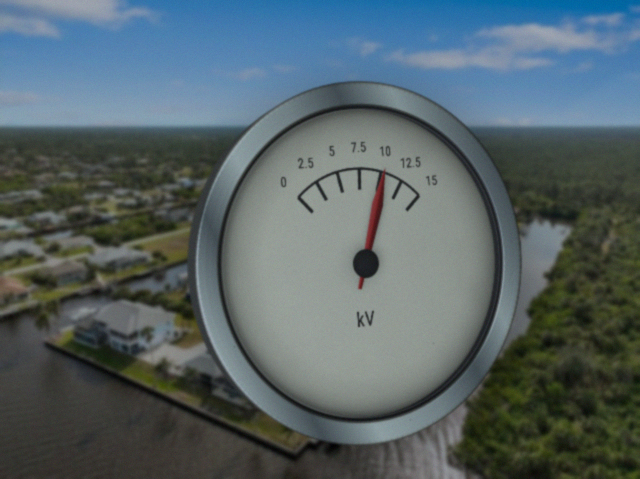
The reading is 10,kV
